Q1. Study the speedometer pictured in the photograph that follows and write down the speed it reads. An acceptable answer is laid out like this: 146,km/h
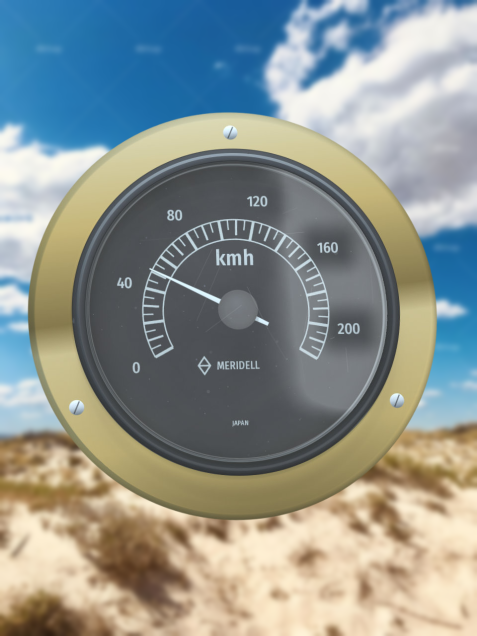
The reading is 50,km/h
